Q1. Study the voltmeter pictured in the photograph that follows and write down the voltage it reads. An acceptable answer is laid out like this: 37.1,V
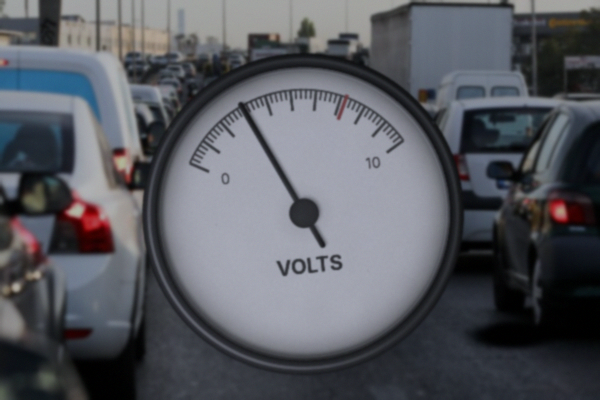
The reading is 3,V
